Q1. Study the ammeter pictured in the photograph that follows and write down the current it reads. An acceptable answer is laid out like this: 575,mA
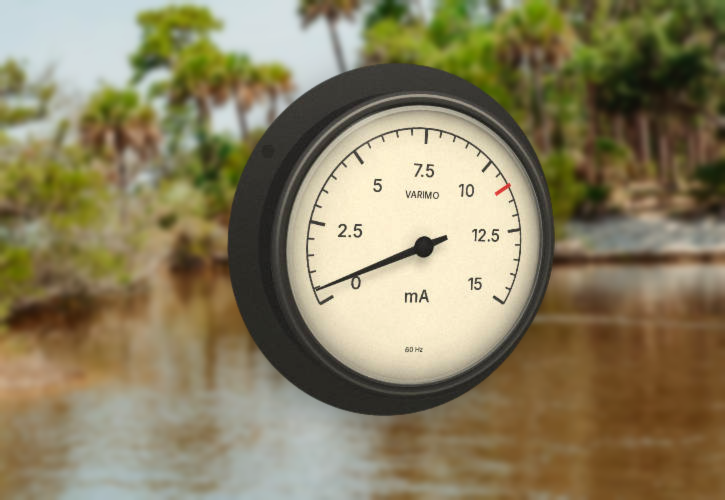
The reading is 0.5,mA
